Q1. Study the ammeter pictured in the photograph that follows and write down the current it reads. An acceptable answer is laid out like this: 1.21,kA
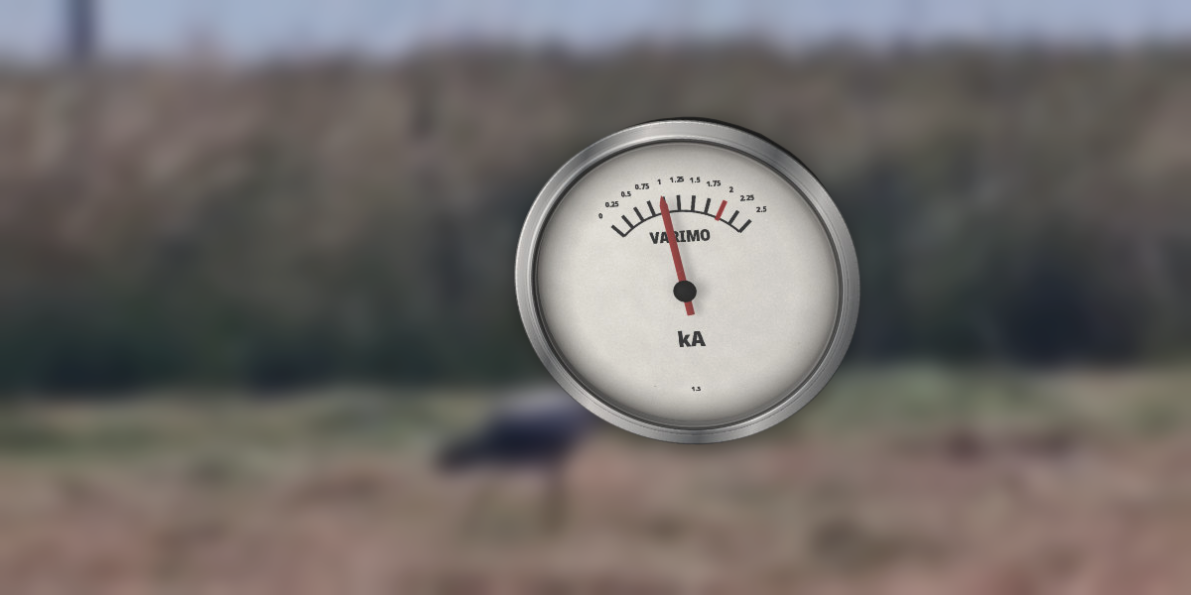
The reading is 1,kA
